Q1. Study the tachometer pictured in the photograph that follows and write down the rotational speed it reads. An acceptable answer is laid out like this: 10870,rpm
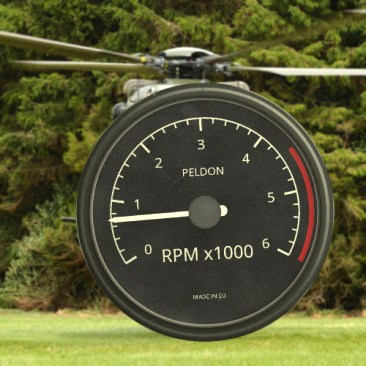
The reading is 700,rpm
